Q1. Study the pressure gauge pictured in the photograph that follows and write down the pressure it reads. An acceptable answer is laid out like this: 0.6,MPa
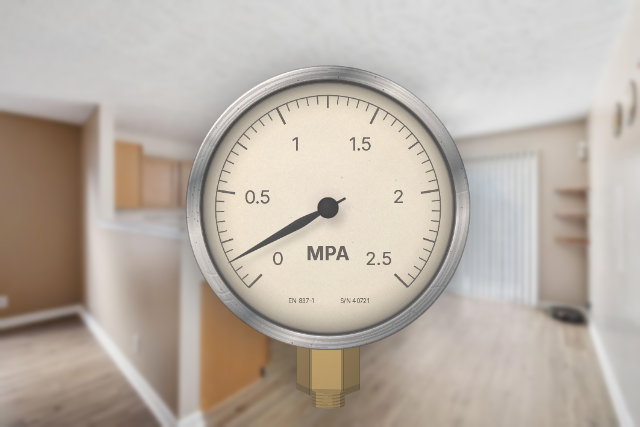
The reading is 0.15,MPa
